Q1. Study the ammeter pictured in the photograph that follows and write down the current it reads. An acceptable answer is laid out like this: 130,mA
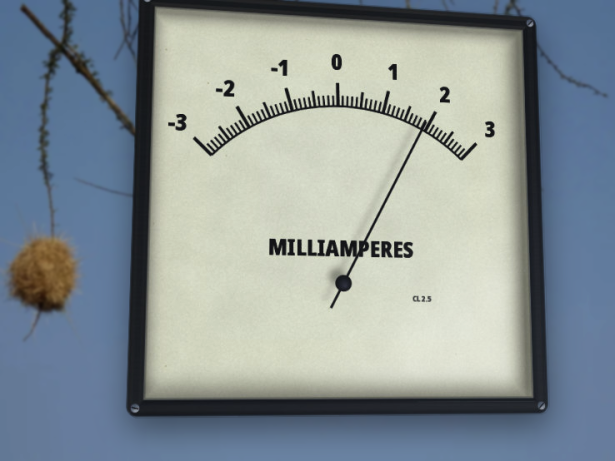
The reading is 1.9,mA
